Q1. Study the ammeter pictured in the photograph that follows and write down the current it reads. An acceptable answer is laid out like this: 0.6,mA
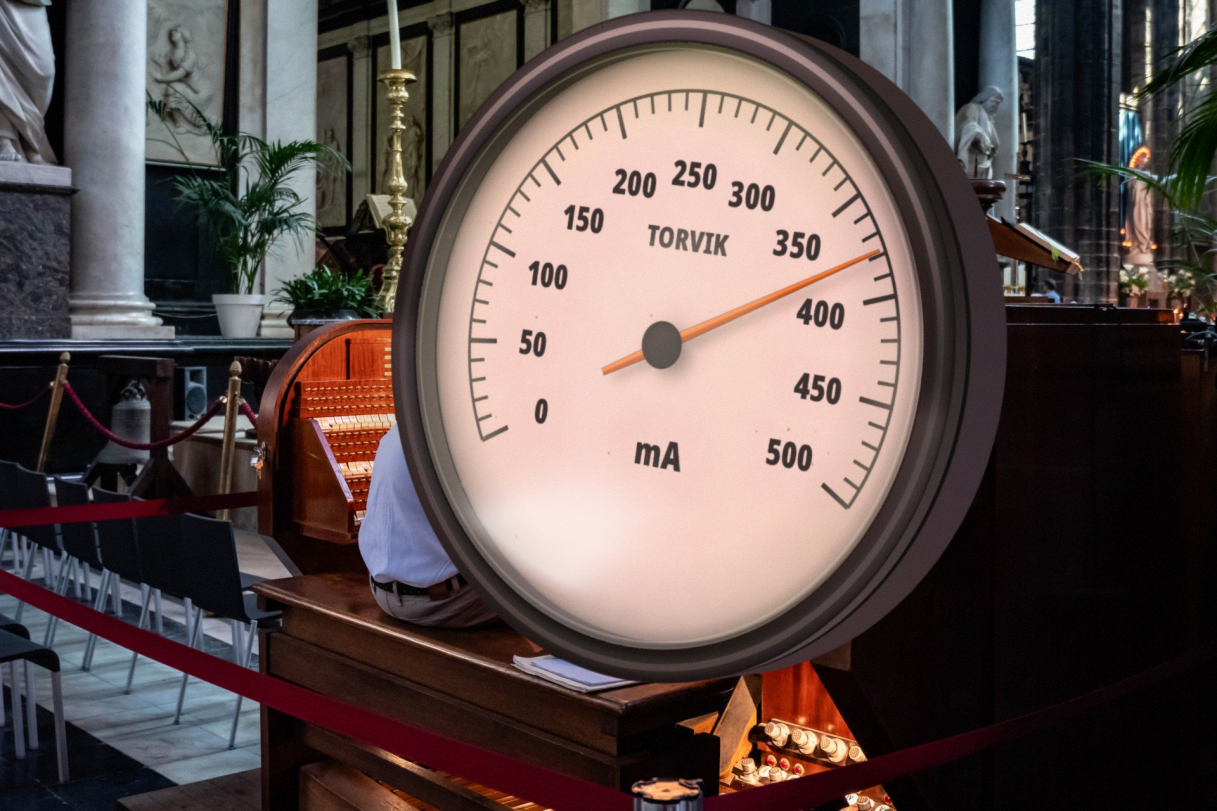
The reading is 380,mA
